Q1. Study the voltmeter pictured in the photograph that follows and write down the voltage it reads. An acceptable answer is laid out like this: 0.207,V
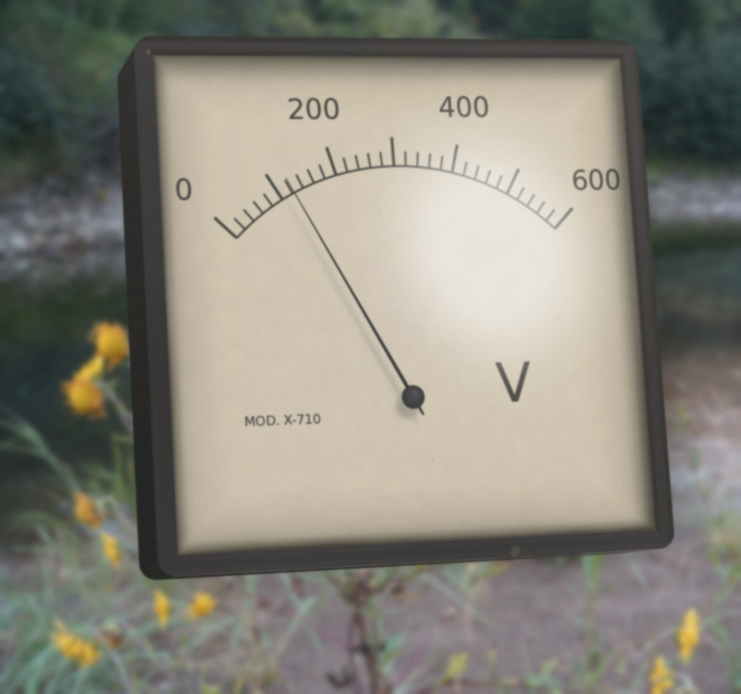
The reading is 120,V
